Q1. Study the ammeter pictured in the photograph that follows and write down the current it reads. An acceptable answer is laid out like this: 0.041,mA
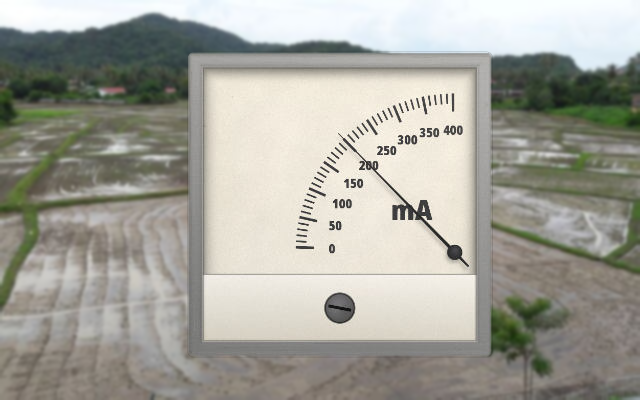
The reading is 200,mA
